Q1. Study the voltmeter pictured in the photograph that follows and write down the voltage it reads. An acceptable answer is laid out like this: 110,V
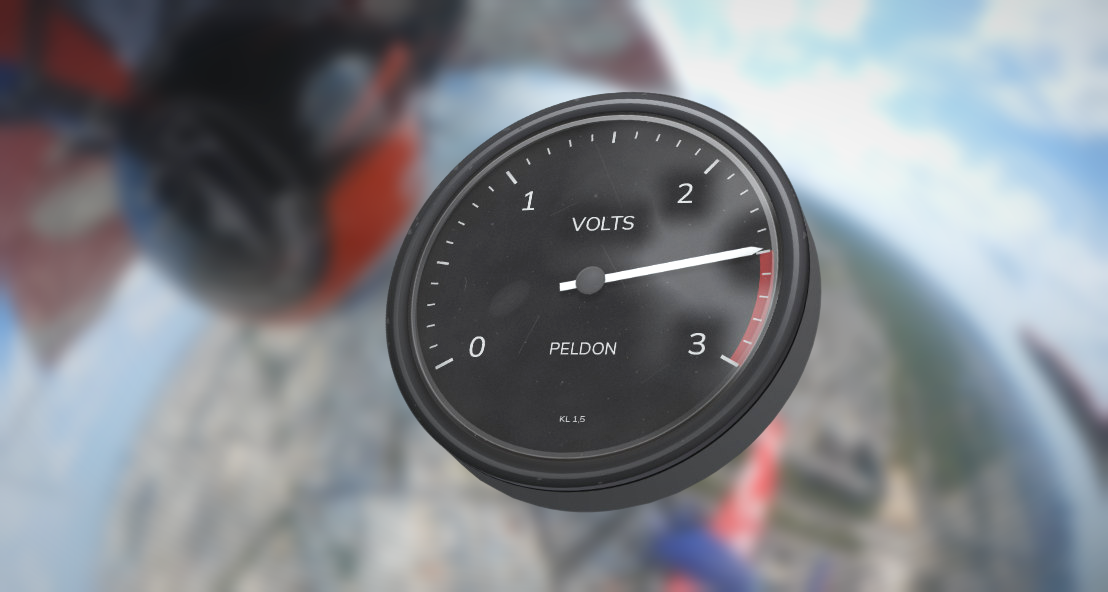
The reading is 2.5,V
